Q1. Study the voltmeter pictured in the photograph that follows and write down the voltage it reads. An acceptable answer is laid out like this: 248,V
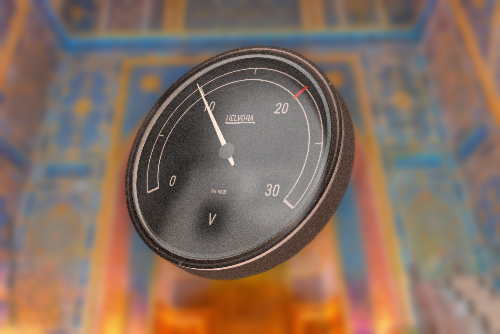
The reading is 10,V
